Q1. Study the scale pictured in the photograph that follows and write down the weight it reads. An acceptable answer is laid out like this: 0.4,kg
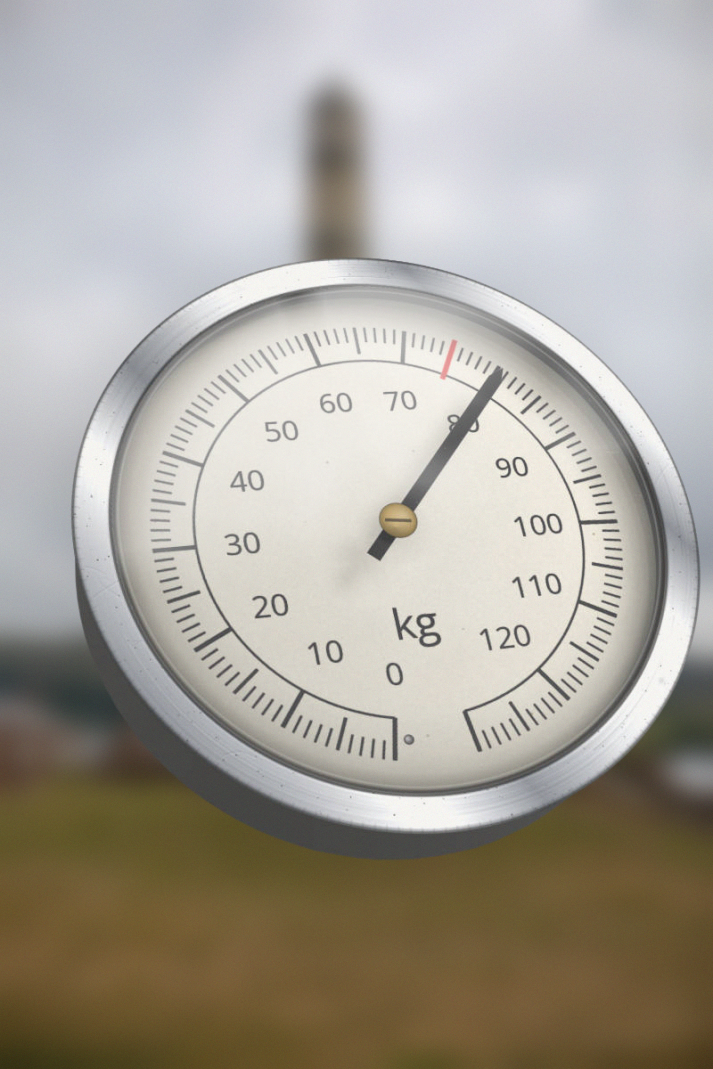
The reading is 80.5,kg
